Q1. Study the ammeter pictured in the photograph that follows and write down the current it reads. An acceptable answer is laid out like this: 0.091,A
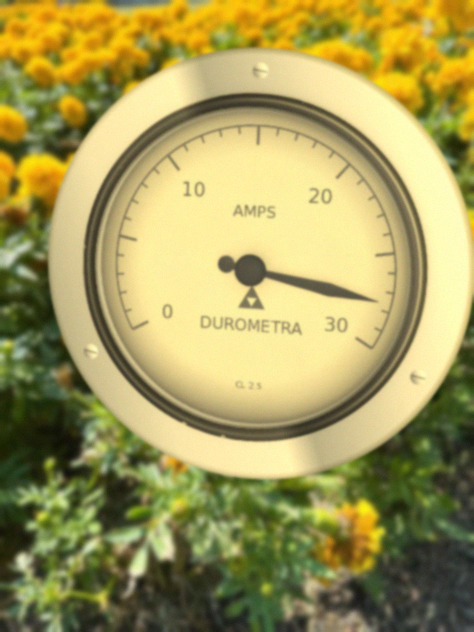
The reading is 27.5,A
